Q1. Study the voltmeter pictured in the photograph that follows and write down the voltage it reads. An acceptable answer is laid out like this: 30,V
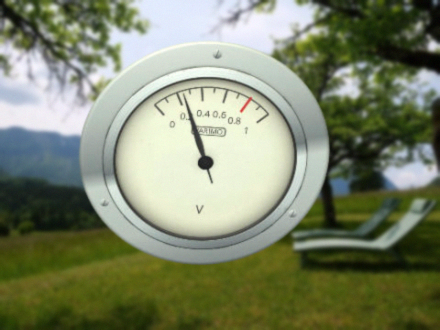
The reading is 0.25,V
